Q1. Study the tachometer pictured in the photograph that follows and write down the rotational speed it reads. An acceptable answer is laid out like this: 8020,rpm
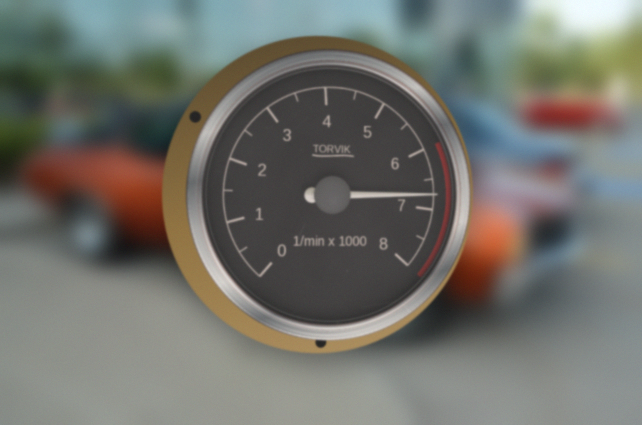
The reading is 6750,rpm
